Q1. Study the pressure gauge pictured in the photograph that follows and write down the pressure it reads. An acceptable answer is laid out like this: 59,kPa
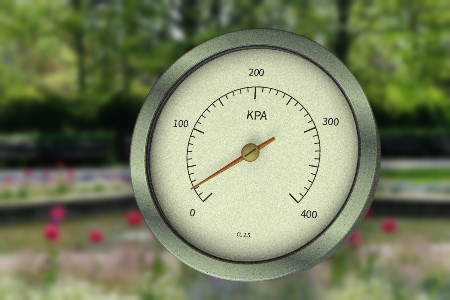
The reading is 20,kPa
